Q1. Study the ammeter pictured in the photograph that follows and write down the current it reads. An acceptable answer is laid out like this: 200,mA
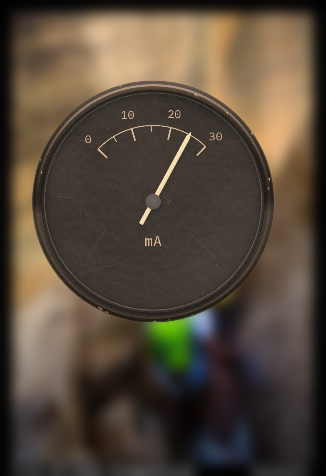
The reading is 25,mA
